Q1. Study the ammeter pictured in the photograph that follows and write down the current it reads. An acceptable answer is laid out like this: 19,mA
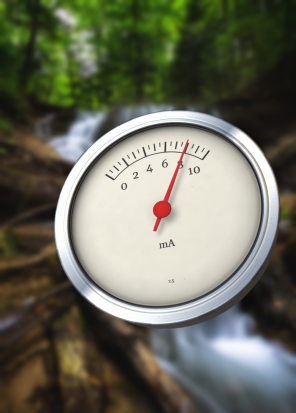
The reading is 8,mA
